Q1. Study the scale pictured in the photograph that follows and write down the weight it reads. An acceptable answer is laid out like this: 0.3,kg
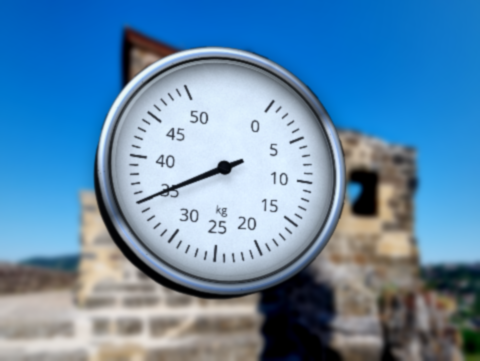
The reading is 35,kg
